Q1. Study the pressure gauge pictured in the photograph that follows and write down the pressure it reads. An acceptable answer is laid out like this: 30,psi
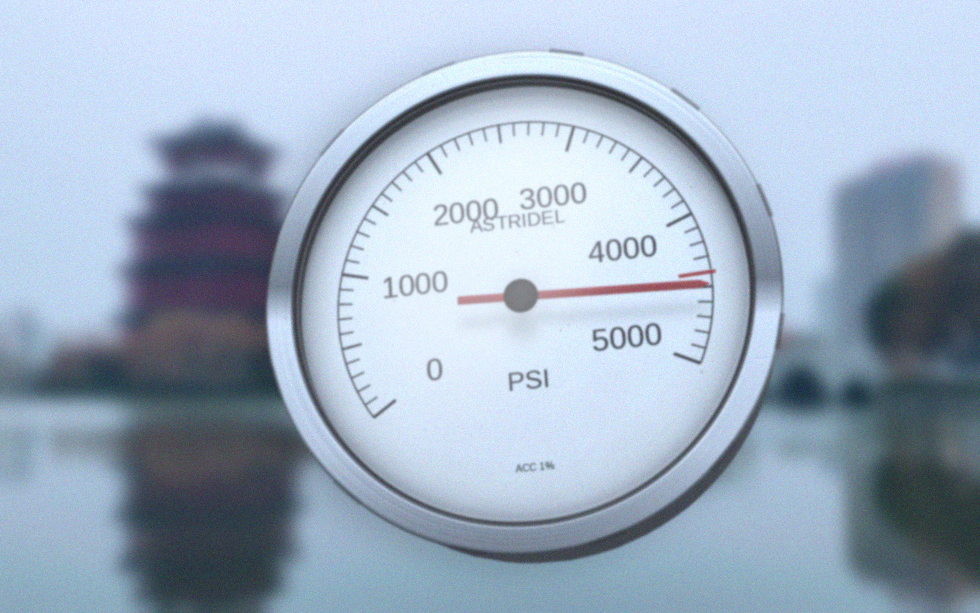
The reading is 4500,psi
